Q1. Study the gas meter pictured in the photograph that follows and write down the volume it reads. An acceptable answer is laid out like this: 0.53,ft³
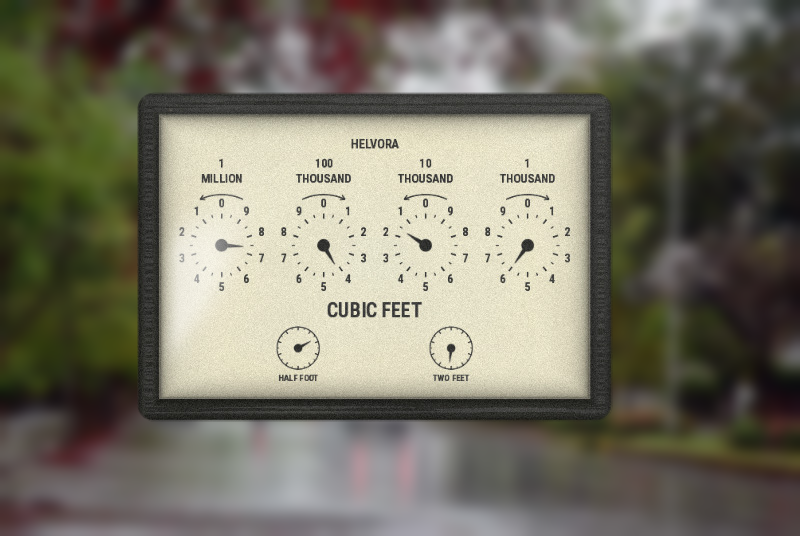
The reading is 741600,ft³
